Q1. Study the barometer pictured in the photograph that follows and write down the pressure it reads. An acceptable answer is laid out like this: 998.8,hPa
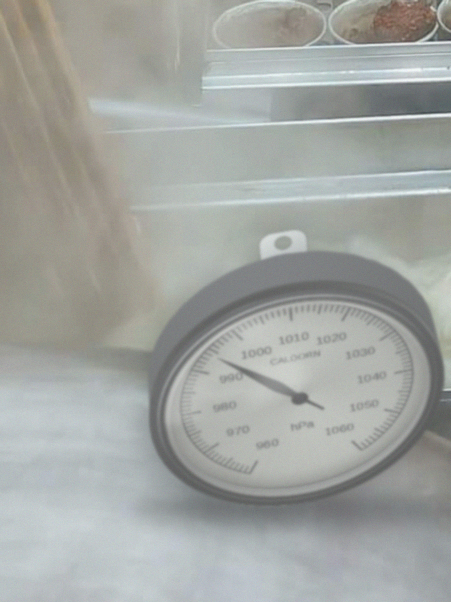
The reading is 995,hPa
